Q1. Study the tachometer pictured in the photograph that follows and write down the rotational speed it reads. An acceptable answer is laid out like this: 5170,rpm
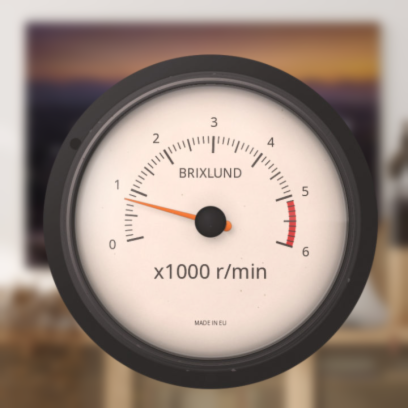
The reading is 800,rpm
